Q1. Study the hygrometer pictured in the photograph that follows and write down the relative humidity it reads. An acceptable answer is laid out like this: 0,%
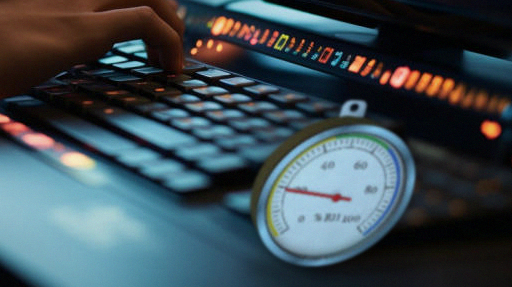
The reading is 20,%
